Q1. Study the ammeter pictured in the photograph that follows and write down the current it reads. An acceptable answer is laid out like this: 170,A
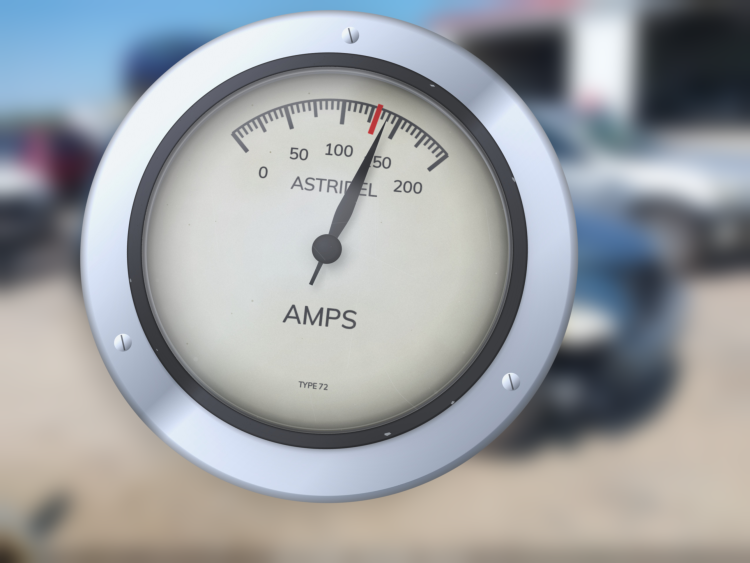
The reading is 140,A
